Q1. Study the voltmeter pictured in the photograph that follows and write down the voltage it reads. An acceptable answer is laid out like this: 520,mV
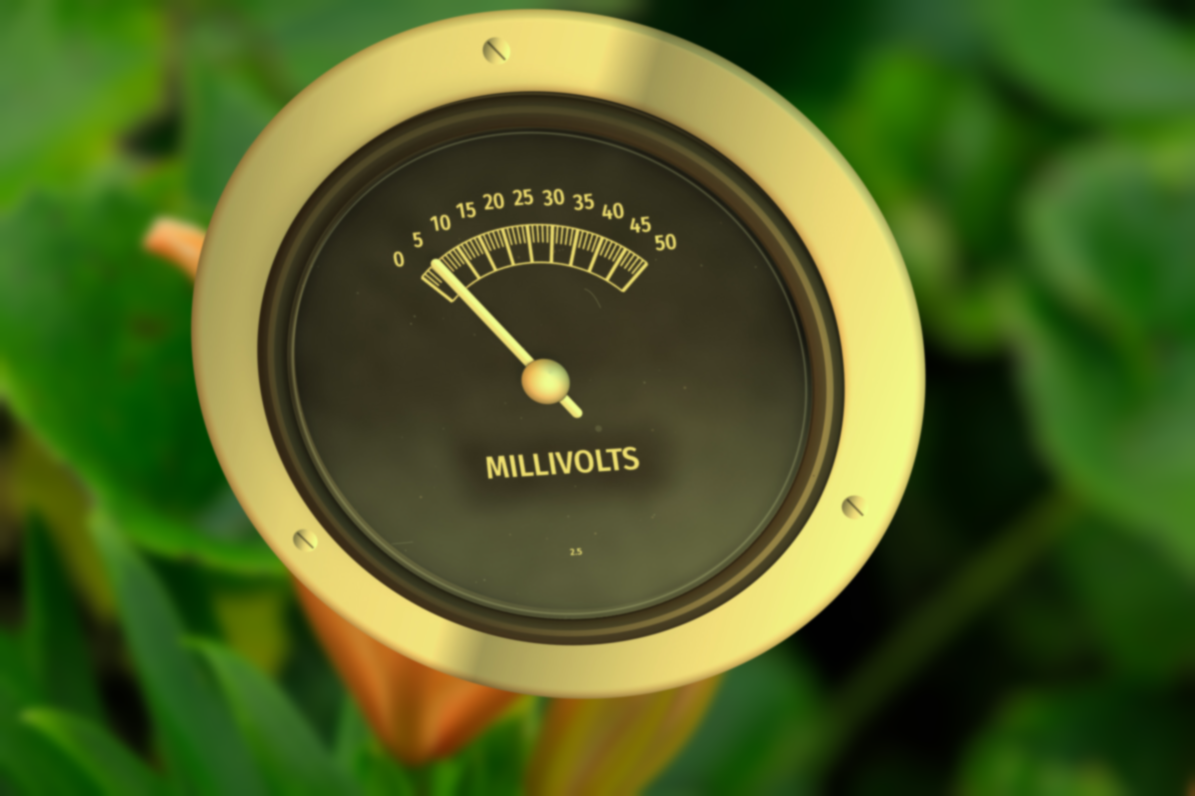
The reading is 5,mV
